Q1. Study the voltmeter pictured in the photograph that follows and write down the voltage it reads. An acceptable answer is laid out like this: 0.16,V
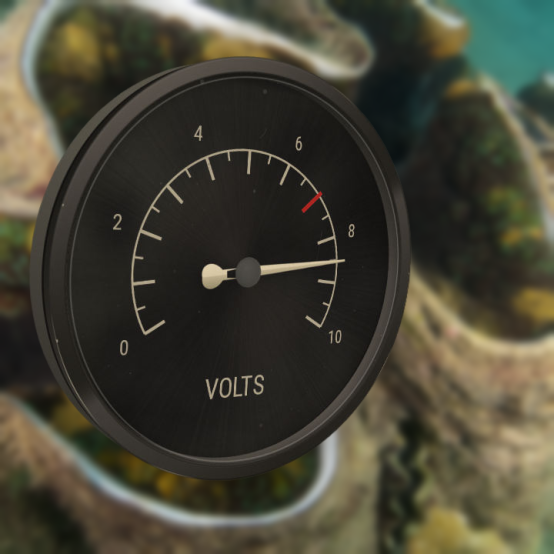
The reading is 8.5,V
